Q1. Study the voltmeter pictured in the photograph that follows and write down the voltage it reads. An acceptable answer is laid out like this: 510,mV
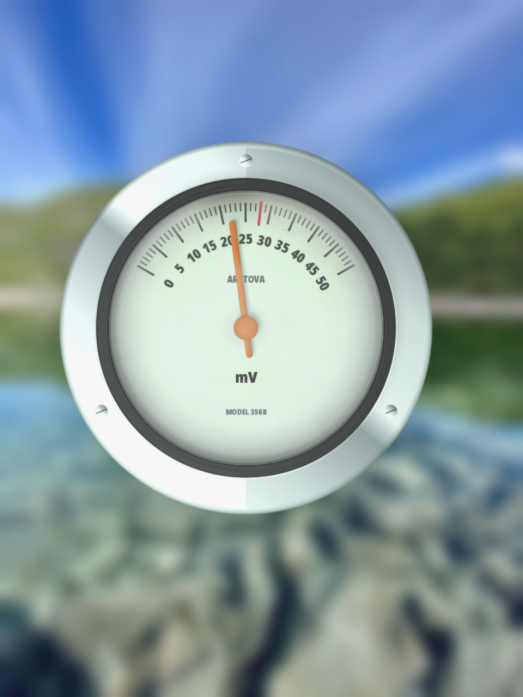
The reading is 22,mV
